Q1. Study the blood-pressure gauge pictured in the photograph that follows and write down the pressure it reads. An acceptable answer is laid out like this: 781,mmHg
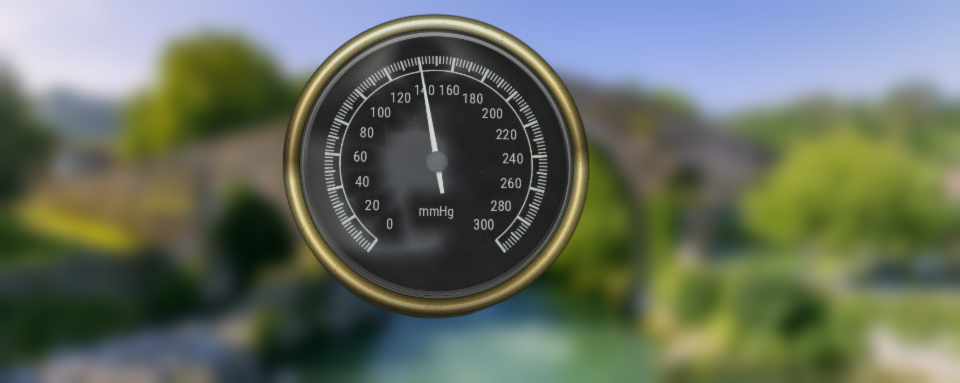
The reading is 140,mmHg
